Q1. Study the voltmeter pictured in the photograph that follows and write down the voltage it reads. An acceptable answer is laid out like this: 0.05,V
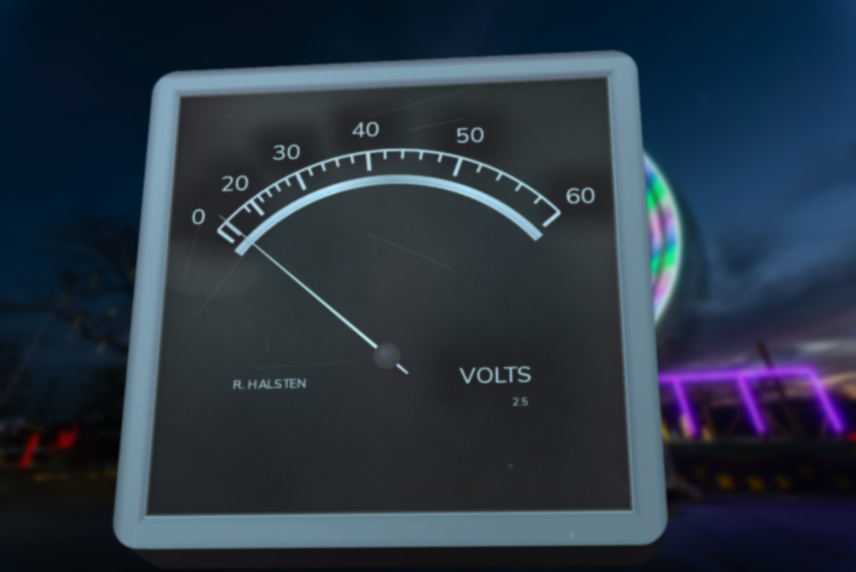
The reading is 10,V
